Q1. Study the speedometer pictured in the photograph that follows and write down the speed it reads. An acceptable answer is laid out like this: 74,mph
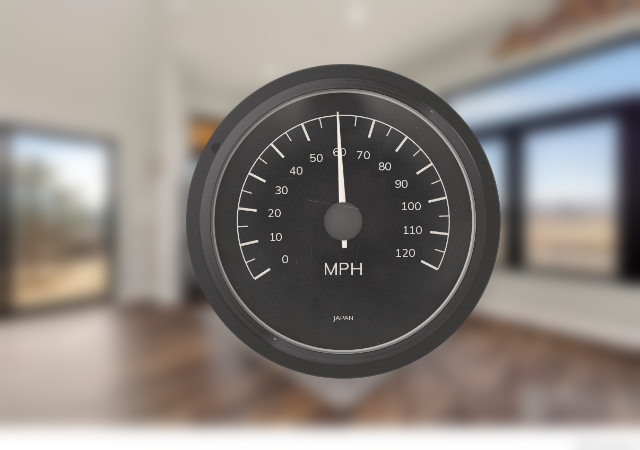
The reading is 60,mph
